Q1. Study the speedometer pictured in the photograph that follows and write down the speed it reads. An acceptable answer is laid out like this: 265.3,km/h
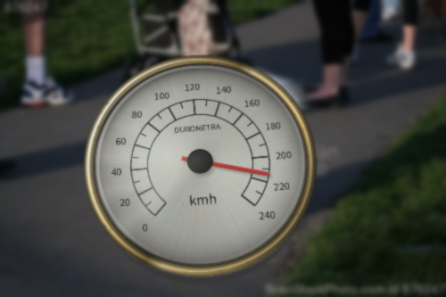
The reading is 215,km/h
